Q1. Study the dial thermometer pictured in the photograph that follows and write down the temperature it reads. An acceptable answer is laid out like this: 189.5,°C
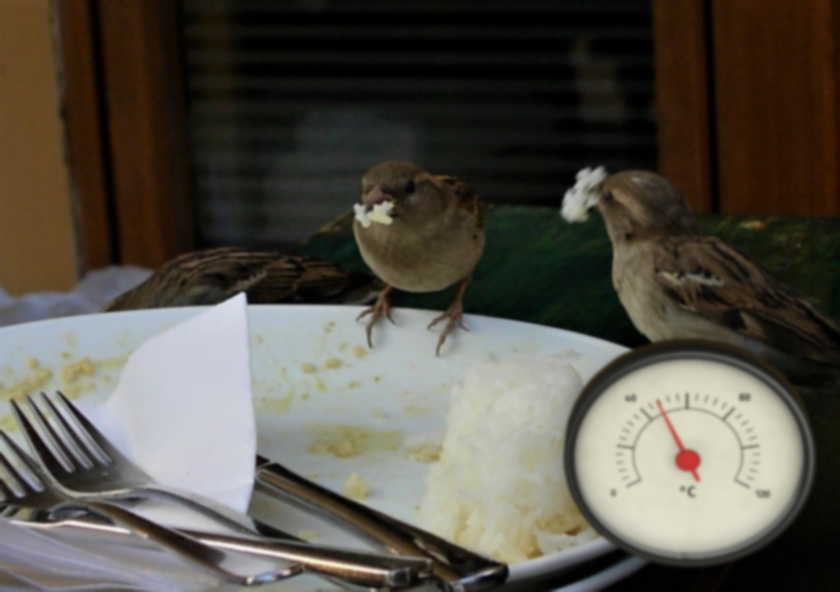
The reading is 48,°C
